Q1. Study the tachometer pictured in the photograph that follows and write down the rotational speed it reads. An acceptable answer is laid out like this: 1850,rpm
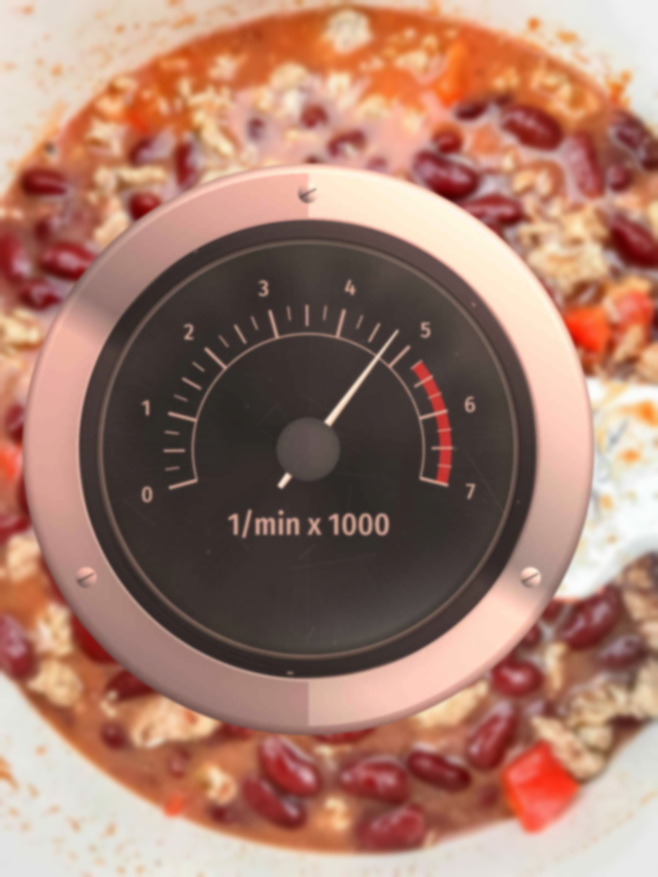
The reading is 4750,rpm
